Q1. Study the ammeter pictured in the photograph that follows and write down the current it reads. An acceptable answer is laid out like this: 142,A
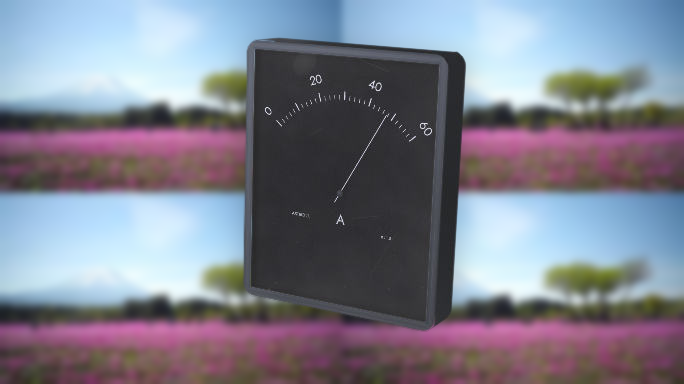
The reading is 48,A
